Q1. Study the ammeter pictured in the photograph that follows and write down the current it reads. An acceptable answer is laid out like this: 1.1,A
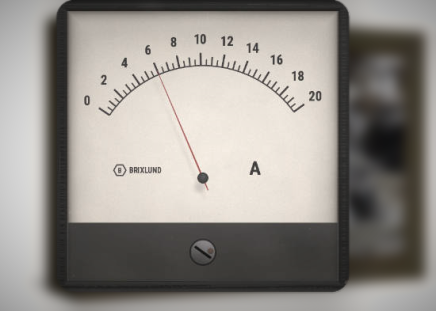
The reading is 6,A
